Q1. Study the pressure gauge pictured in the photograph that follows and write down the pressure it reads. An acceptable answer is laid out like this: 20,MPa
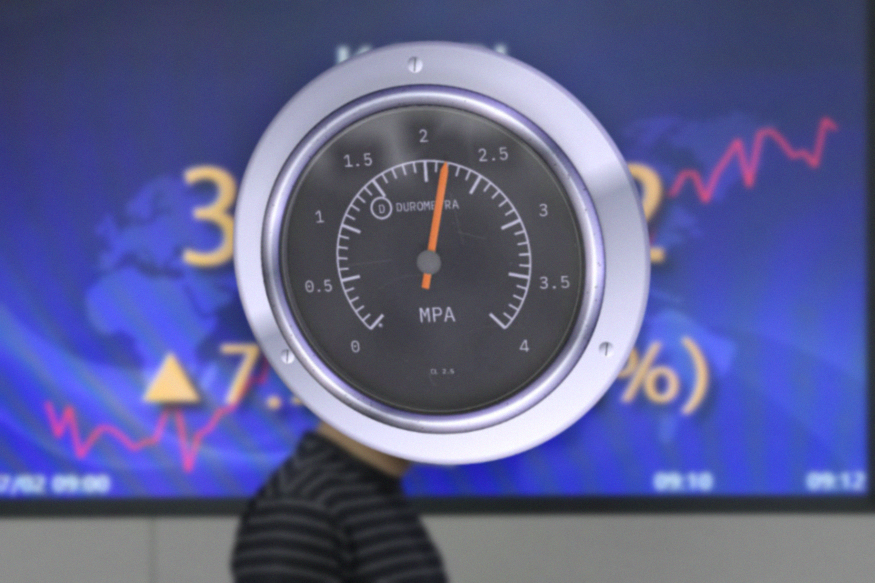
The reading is 2.2,MPa
